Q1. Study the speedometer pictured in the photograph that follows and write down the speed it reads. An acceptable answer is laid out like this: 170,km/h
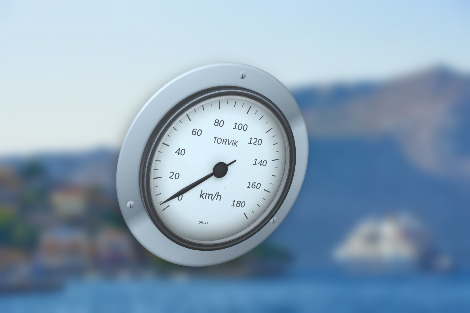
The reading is 5,km/h
